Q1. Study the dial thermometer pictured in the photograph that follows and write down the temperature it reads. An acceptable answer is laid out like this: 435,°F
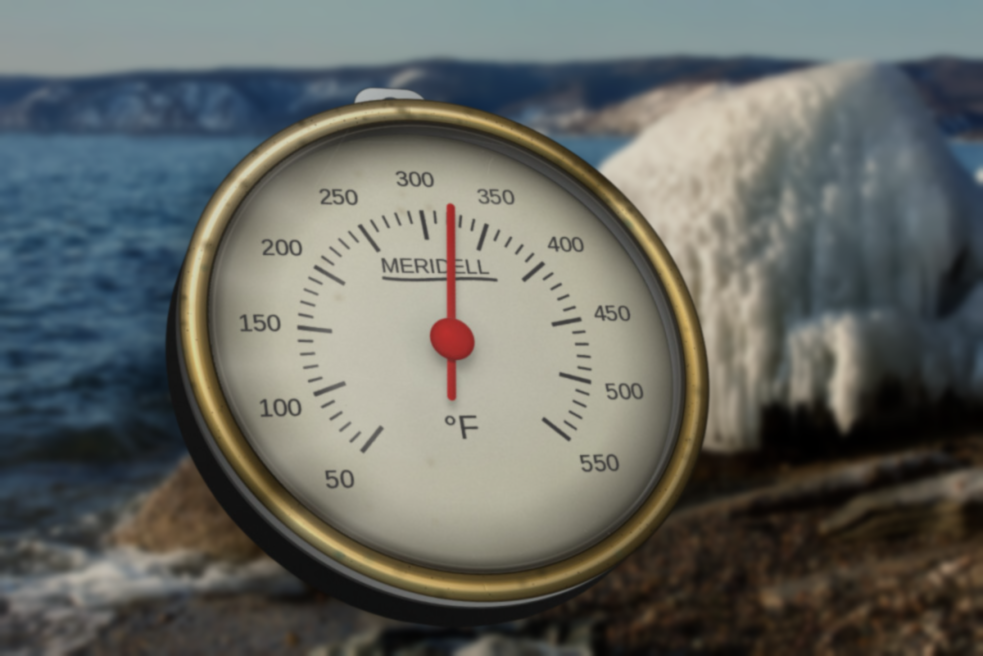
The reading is 320,°F
